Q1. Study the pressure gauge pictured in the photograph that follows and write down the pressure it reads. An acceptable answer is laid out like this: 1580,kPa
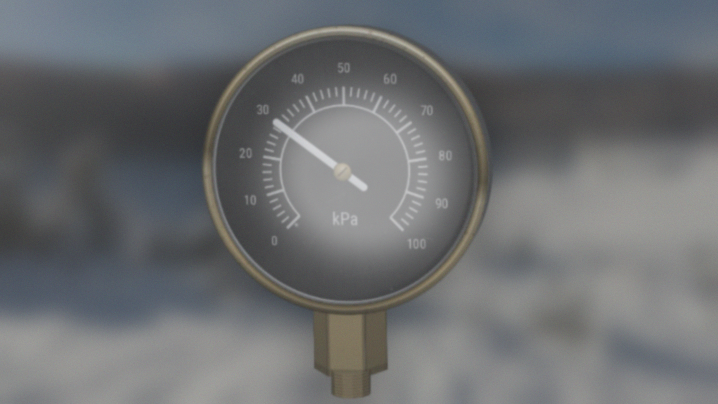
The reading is 30,kPa
